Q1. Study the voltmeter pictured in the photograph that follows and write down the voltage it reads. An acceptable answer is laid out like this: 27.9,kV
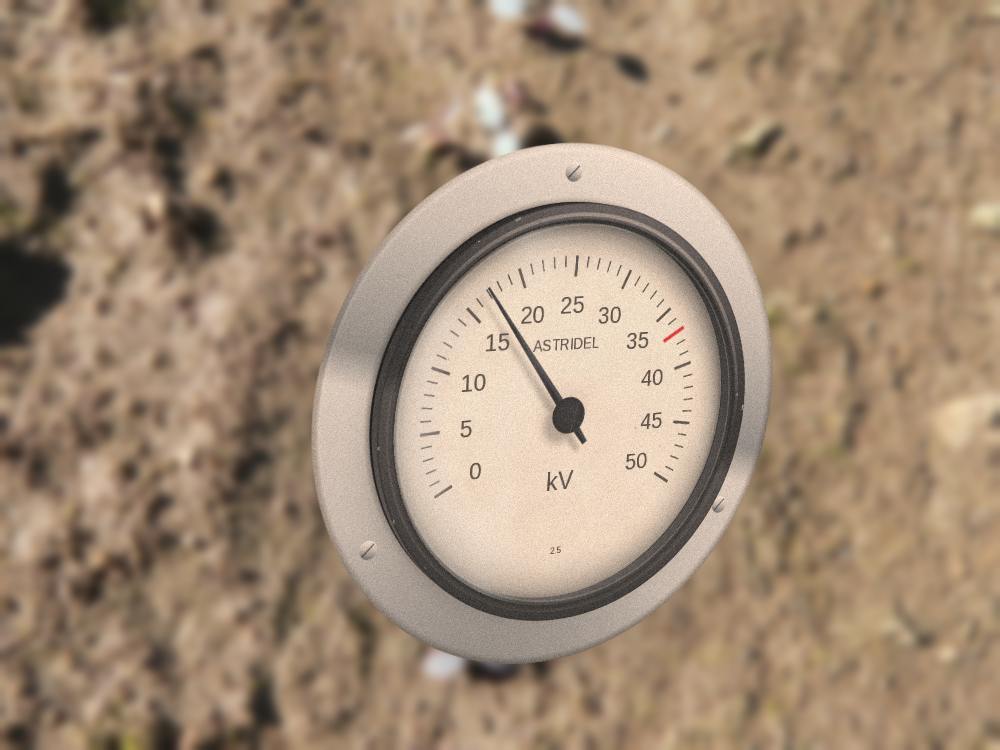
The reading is 17,kV
